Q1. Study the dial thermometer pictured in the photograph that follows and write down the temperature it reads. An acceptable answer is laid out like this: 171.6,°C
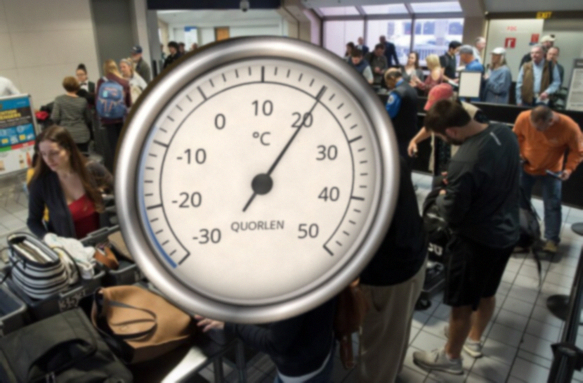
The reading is 20,°C
